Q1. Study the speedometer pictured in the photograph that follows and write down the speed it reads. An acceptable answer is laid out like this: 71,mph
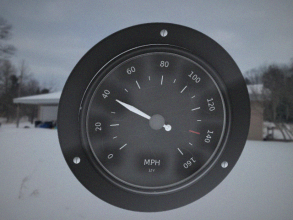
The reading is 40,mph
